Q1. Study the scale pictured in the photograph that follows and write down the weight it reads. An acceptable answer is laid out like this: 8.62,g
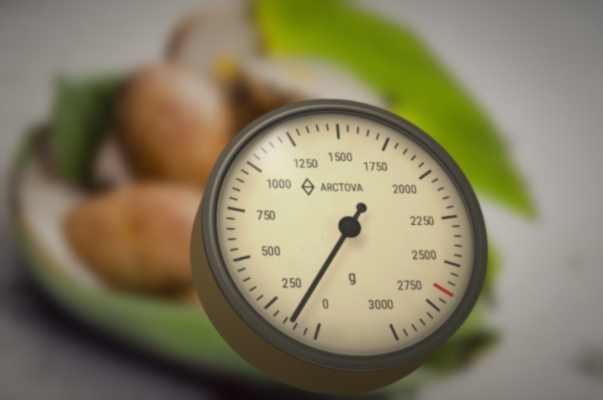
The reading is 125,g
